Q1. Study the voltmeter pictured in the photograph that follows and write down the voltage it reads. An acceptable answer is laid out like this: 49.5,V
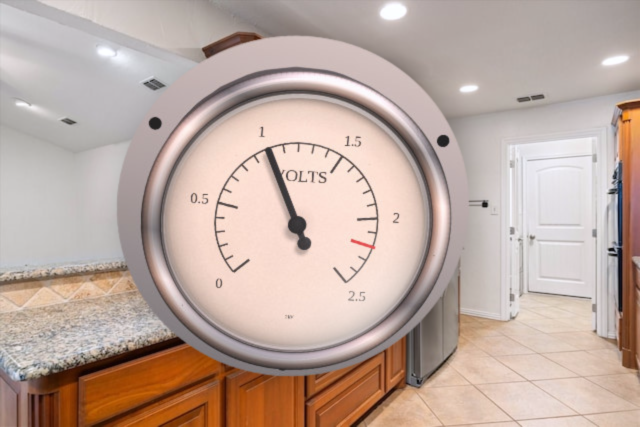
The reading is 1,V
